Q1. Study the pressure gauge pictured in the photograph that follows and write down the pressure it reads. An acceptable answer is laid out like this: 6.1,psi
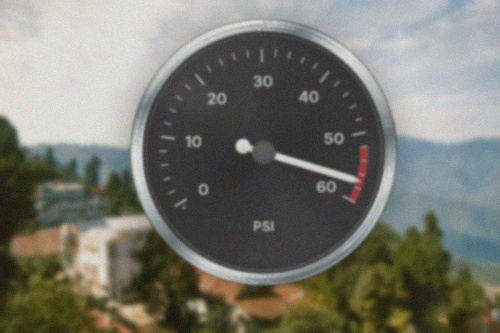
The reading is 57,psi
